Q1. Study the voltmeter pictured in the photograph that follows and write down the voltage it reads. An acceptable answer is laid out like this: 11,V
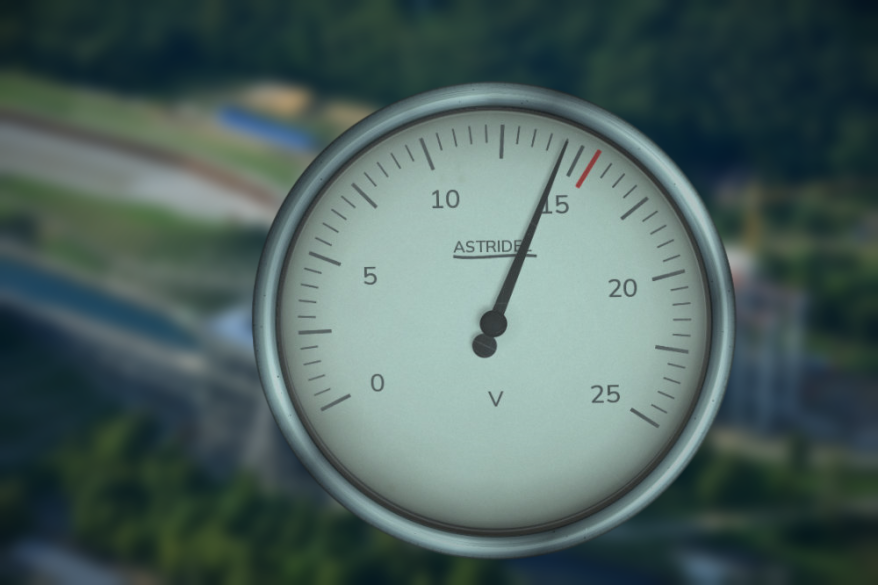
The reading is 14.5,V
